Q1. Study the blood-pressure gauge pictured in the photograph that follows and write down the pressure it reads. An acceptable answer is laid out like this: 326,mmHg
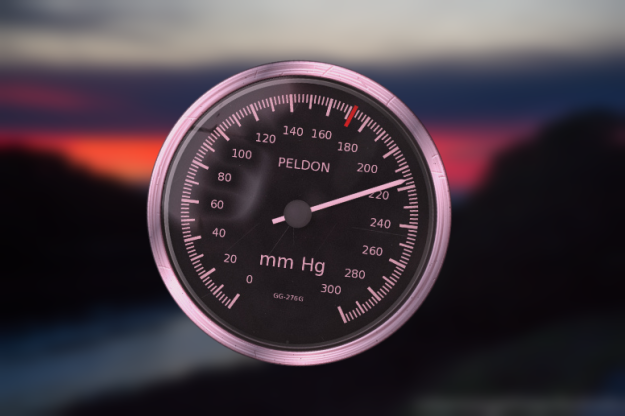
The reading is 216,mmHg
